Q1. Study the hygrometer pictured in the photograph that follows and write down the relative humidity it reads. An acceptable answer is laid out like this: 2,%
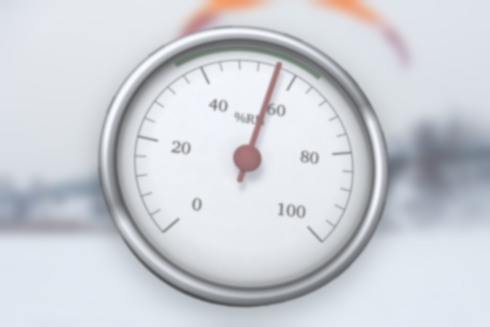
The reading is 56,%
